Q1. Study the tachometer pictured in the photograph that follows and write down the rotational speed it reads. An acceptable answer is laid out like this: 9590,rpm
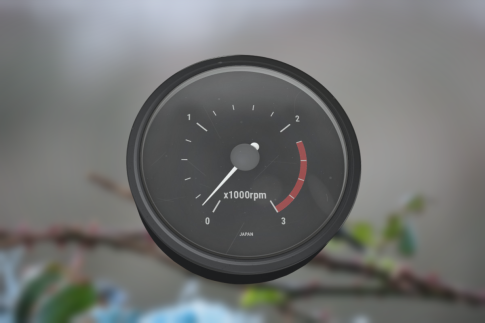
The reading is 100,rpm
